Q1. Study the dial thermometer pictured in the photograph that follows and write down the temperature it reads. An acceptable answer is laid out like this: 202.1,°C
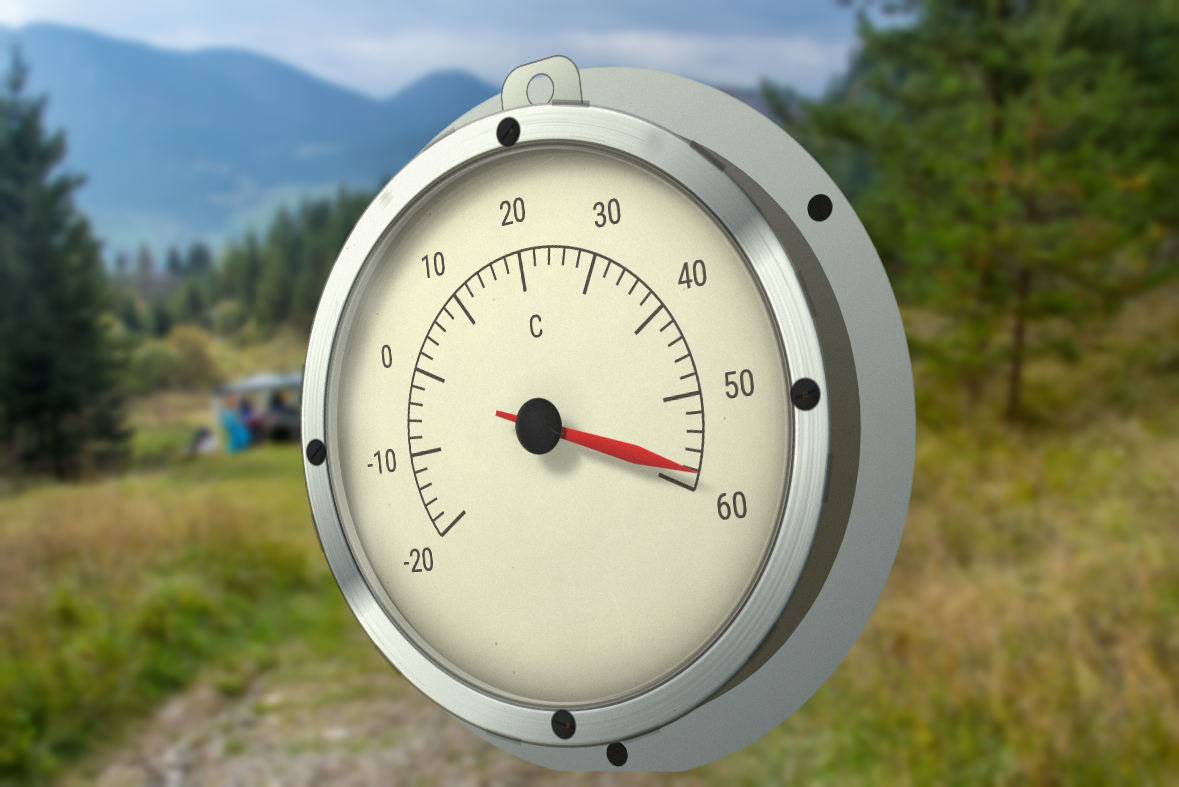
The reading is 58,°C
